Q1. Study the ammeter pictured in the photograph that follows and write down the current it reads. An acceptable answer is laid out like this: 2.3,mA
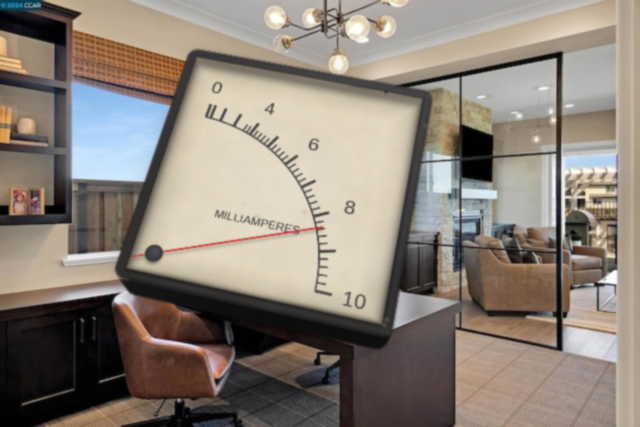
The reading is 8.4,mA
